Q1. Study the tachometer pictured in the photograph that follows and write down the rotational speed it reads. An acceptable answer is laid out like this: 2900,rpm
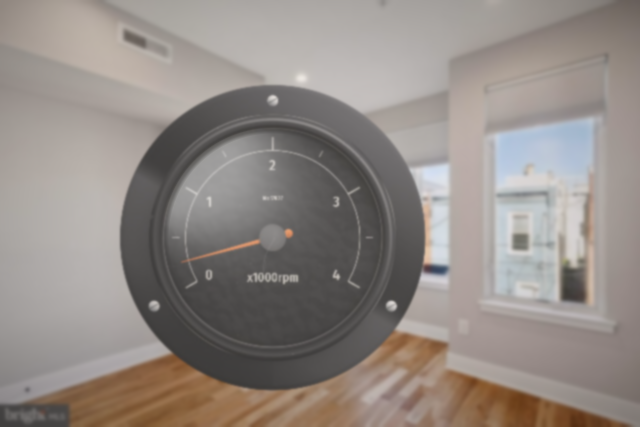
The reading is 250,rpm
